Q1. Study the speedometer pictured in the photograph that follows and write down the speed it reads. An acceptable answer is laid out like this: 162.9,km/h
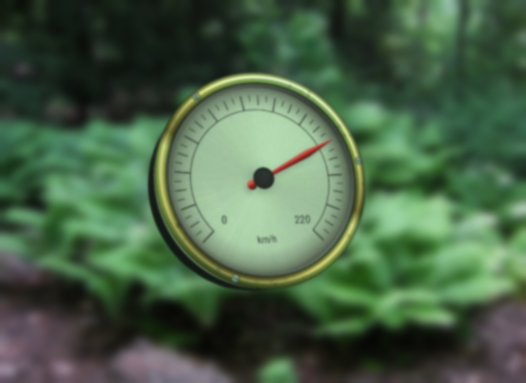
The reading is 160,km/h
